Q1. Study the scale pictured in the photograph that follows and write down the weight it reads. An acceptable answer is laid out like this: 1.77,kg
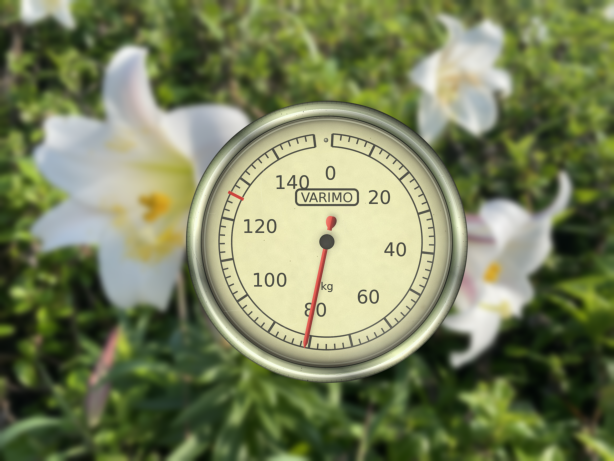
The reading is 81,kg
